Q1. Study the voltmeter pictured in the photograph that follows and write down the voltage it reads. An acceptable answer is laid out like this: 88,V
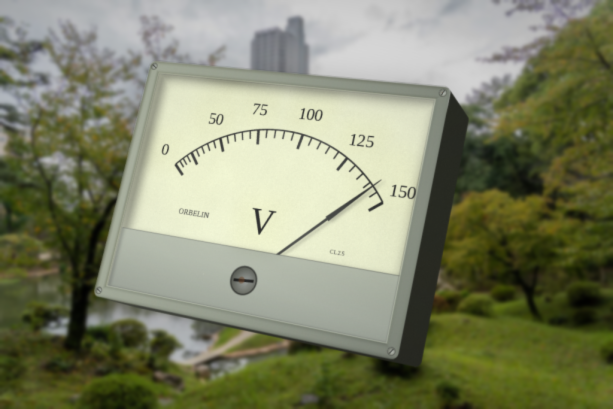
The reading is 142.5,V
